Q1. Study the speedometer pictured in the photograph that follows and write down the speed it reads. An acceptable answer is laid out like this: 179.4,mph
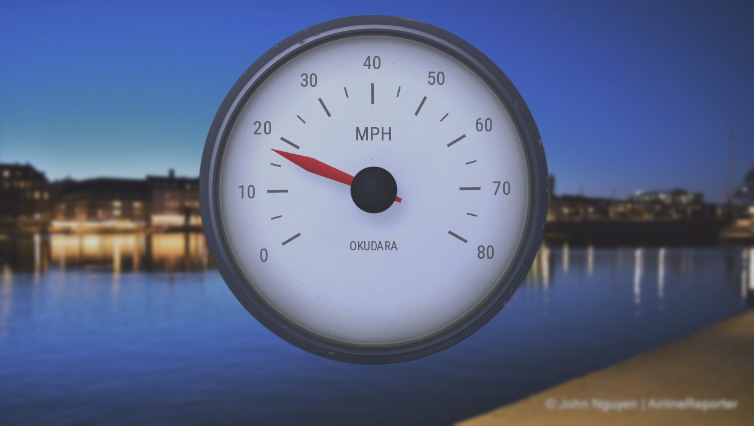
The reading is 17.5,mph
